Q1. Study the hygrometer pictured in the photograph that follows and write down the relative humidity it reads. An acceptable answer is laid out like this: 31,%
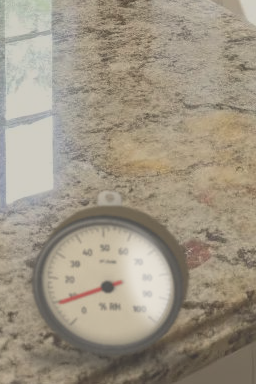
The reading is 10,%
